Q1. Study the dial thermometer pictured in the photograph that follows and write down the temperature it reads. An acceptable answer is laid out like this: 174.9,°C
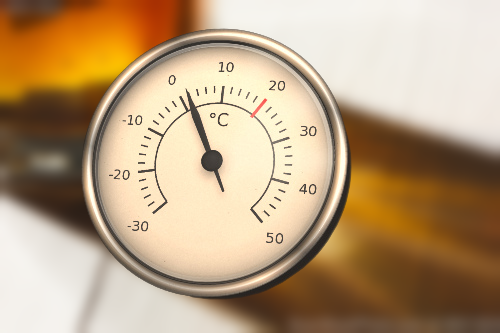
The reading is 2,°C
